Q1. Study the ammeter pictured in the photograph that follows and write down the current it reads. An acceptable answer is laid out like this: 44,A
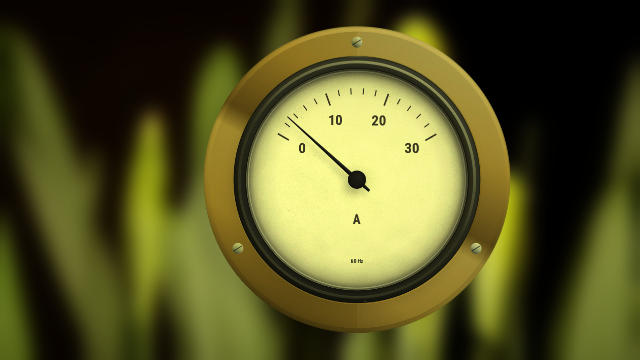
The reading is 3,A
